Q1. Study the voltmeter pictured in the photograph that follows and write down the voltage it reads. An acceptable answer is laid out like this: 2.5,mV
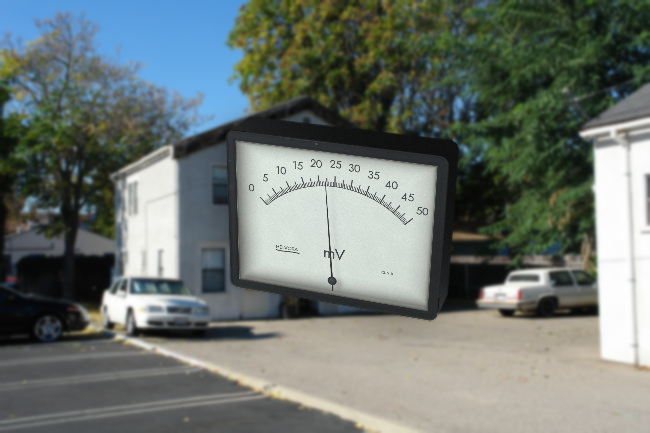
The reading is 22.5,mV
